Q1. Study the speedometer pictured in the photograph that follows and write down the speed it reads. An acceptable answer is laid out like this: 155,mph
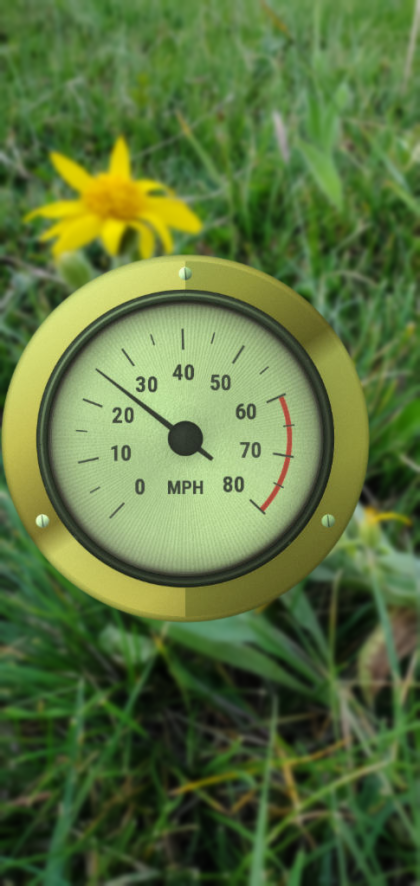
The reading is 25,mph
